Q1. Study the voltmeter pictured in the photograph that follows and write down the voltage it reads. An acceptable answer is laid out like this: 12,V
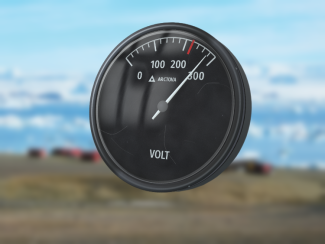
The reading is 280,V
